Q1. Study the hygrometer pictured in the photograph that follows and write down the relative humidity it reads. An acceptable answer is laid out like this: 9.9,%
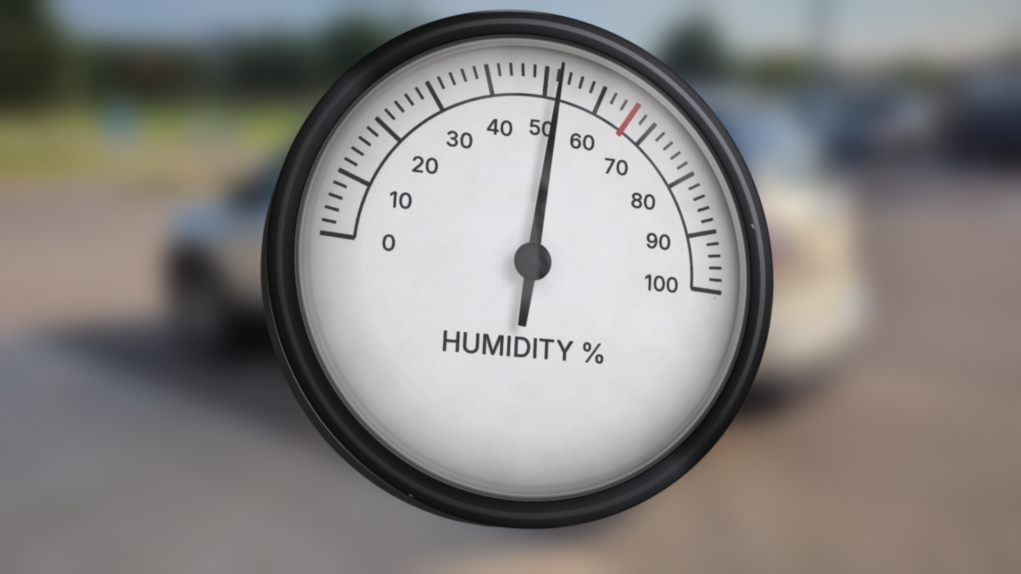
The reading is 52,%
